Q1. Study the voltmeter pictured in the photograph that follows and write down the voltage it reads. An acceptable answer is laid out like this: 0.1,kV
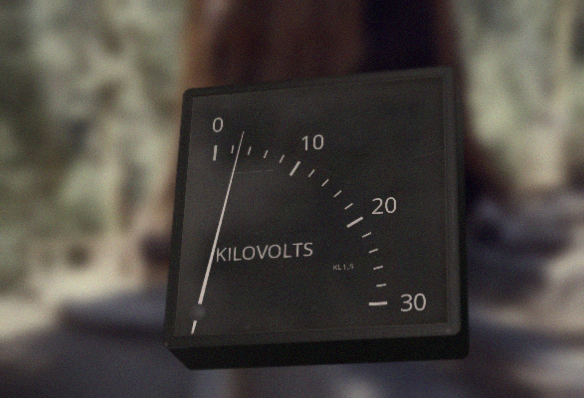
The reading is 3,kV
